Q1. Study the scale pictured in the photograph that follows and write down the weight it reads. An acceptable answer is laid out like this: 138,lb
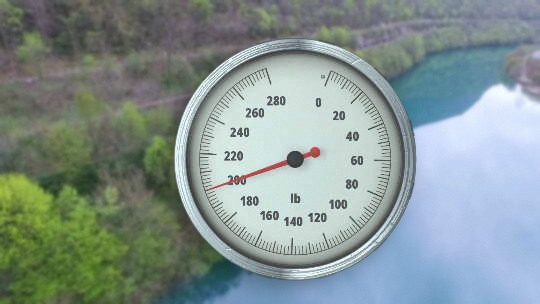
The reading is 200,lb
